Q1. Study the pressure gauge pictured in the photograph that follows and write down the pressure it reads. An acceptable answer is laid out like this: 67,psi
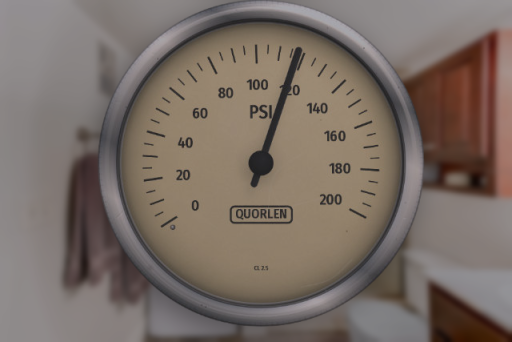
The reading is 117.5,psi
